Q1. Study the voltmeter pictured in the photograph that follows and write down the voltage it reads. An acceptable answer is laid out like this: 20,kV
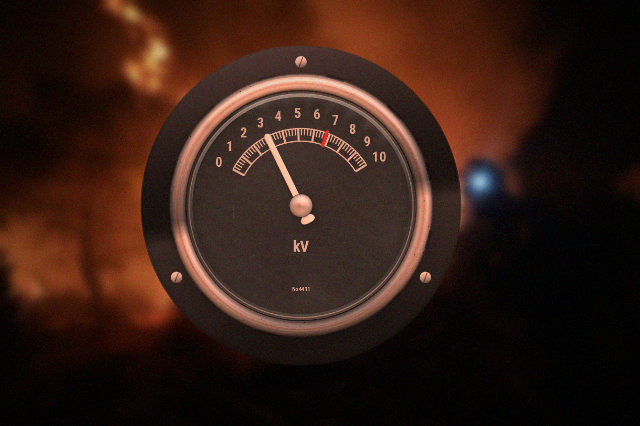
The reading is 3,kV
